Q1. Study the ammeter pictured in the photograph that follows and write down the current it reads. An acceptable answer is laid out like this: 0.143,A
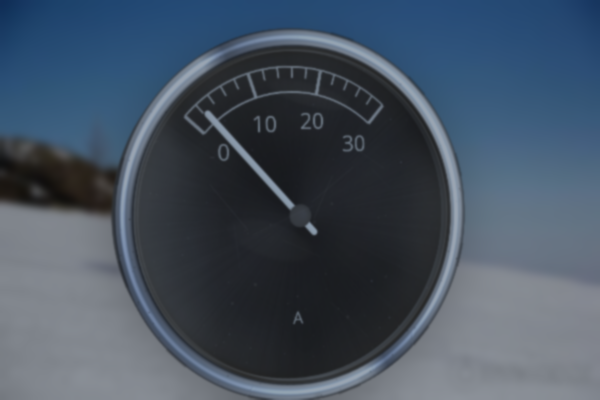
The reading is 2,A
